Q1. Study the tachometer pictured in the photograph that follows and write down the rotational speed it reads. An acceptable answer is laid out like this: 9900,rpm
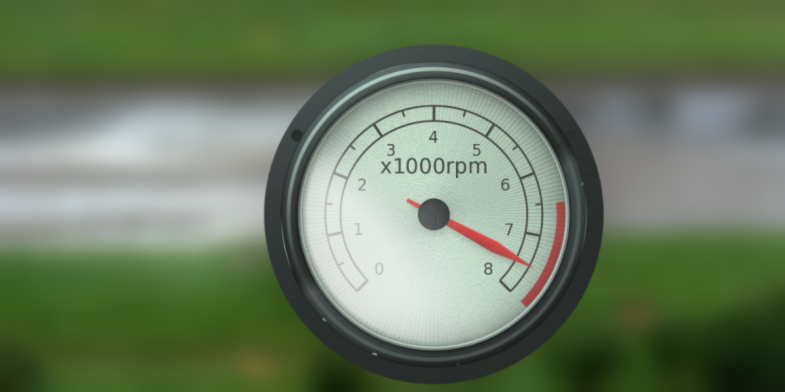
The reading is 7500,rpm
